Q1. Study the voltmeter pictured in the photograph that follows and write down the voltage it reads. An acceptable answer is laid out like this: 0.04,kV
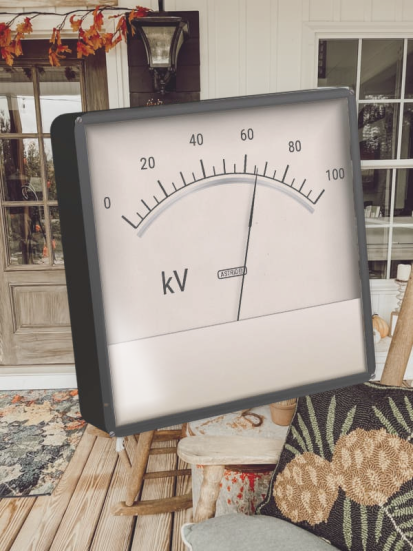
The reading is 65,kV
